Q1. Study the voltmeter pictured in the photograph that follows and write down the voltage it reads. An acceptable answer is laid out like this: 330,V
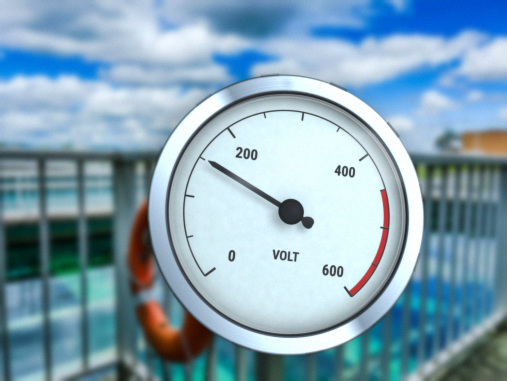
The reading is 150,V
